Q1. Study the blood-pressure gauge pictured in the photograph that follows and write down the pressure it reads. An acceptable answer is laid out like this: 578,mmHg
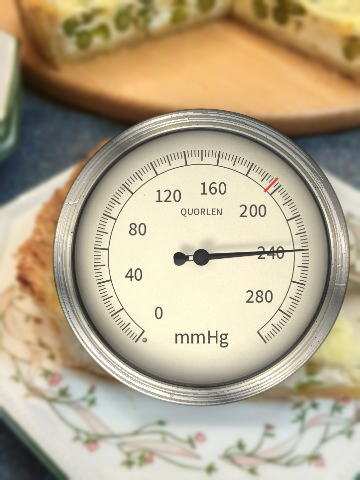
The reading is 240,mmHg
